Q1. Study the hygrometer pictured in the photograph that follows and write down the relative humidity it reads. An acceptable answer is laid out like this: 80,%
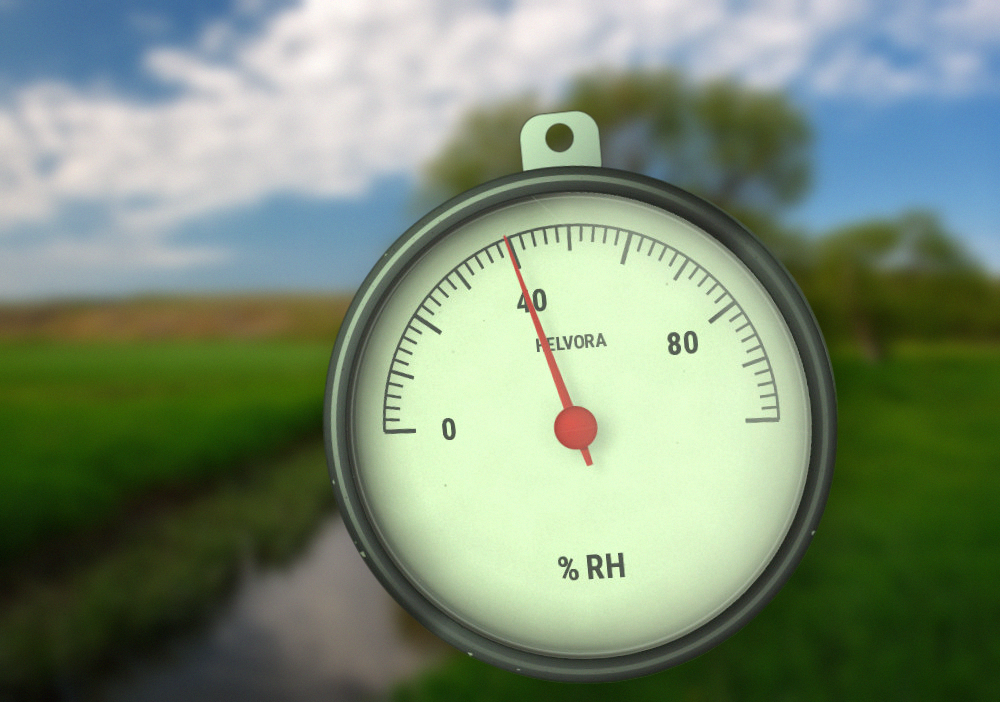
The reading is 40,%
